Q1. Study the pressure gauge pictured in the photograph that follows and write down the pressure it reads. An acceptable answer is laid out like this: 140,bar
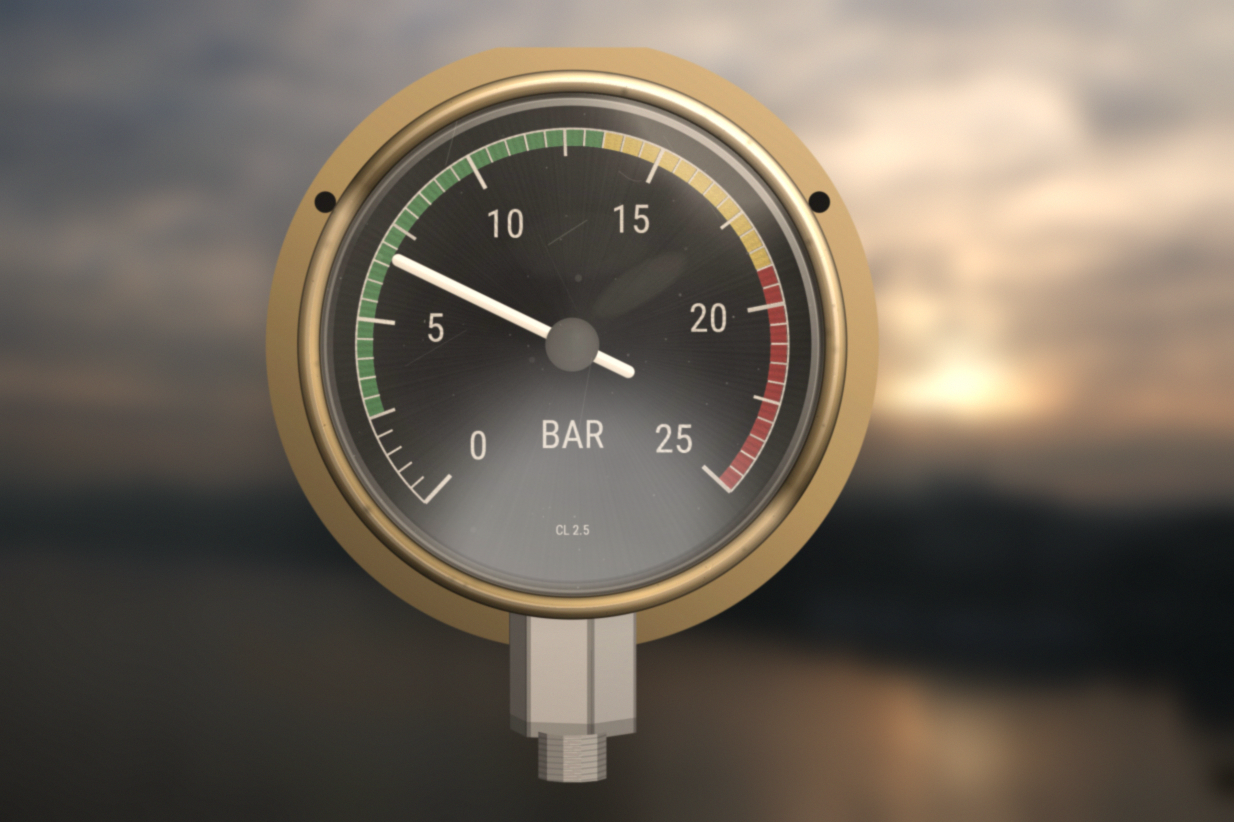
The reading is 6.75,bar
